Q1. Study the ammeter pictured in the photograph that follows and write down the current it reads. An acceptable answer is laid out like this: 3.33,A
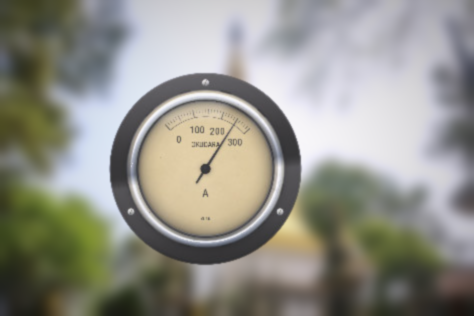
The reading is 250,A
